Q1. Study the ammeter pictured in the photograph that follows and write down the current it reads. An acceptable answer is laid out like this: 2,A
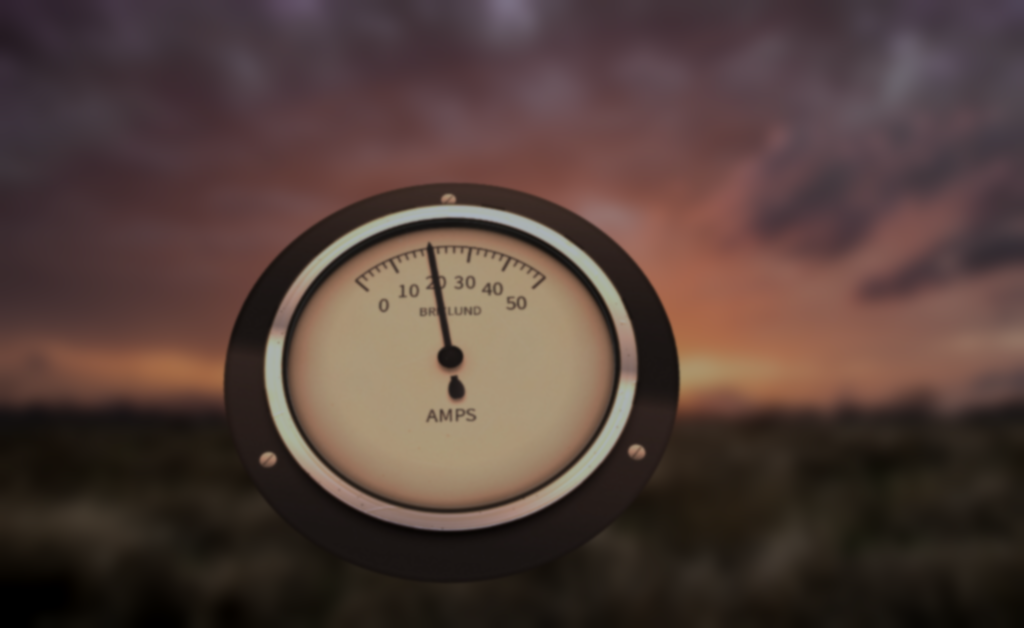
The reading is 20,A
